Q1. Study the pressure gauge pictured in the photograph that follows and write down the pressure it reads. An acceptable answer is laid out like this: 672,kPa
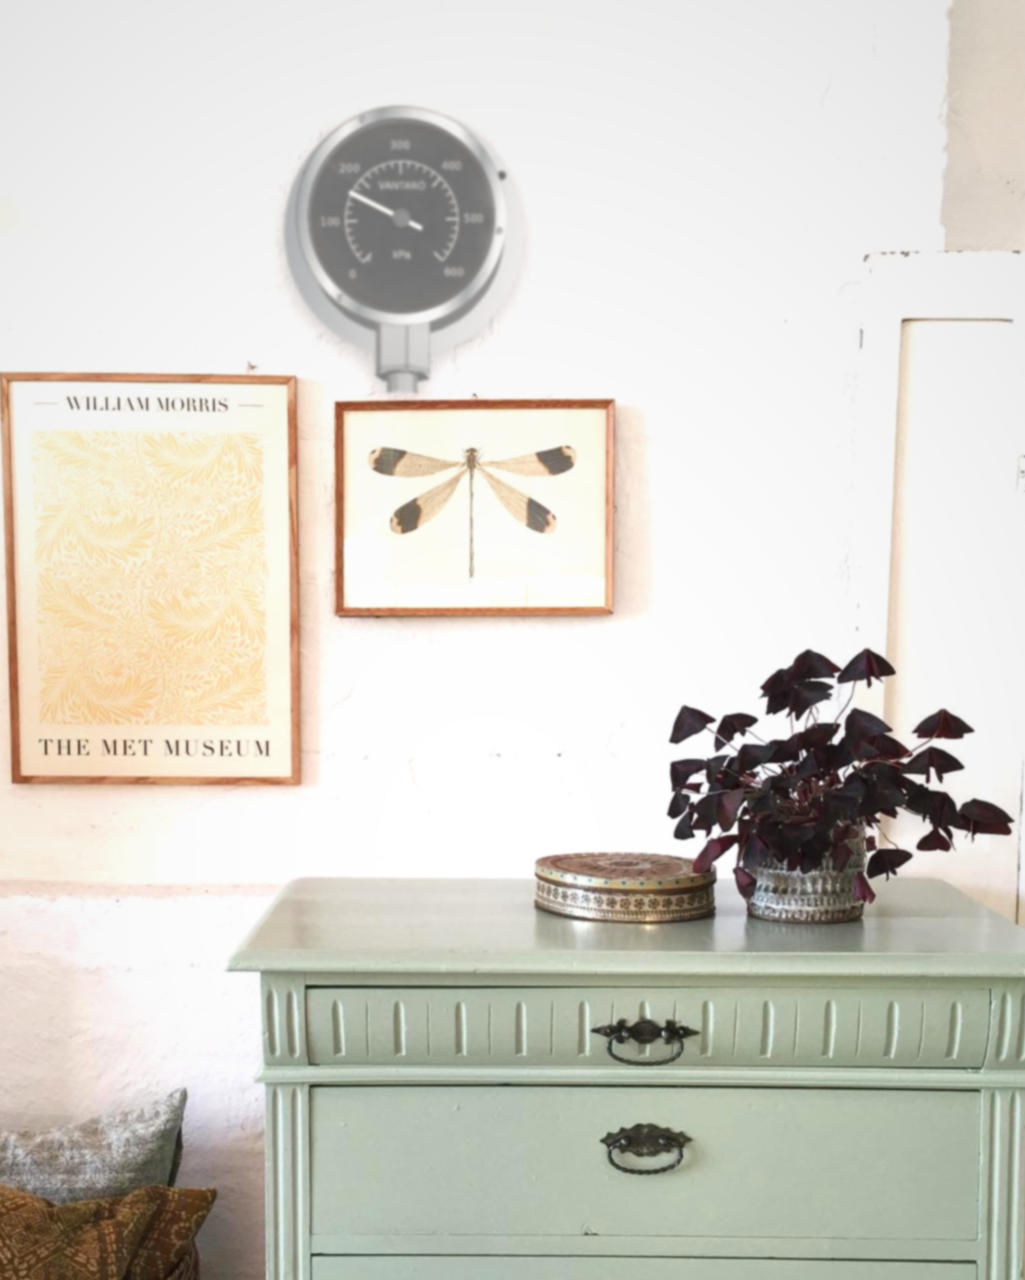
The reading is 160,kPa
